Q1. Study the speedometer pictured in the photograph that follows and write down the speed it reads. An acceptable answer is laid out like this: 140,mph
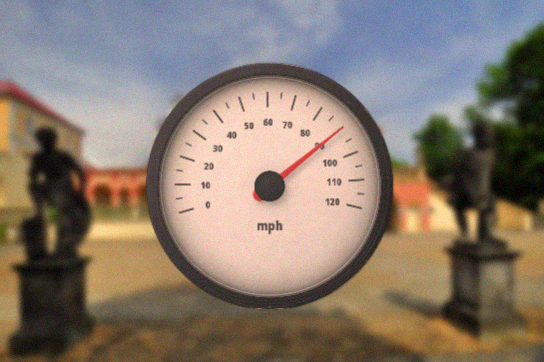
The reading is 90,mph
